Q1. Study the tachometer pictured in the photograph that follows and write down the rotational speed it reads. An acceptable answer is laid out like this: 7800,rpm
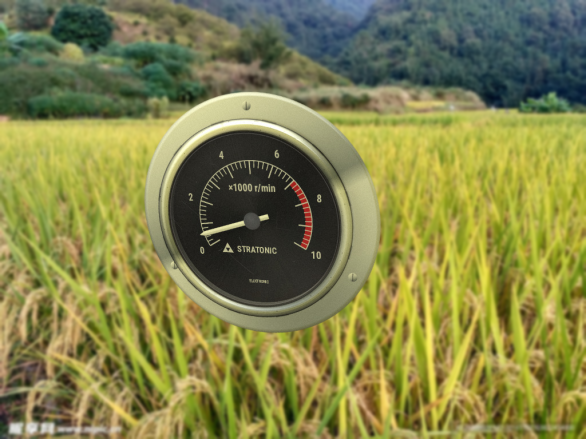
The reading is 600,rpm
